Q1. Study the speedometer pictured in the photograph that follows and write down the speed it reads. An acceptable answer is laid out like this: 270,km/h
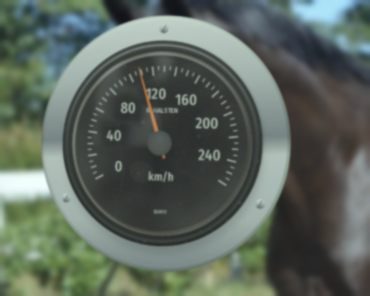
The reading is 110,km/h
